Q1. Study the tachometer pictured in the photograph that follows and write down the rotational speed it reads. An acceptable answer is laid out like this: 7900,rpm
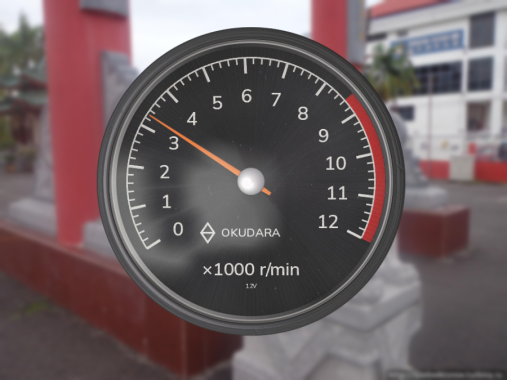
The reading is 3300,rpm
